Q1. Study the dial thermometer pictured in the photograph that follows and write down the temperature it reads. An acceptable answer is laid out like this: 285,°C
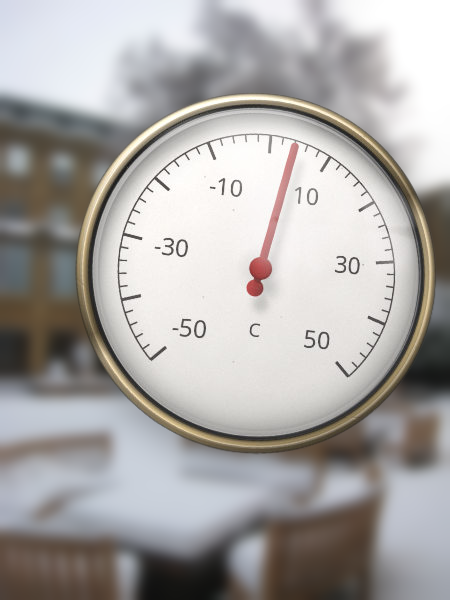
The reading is 4,°C
